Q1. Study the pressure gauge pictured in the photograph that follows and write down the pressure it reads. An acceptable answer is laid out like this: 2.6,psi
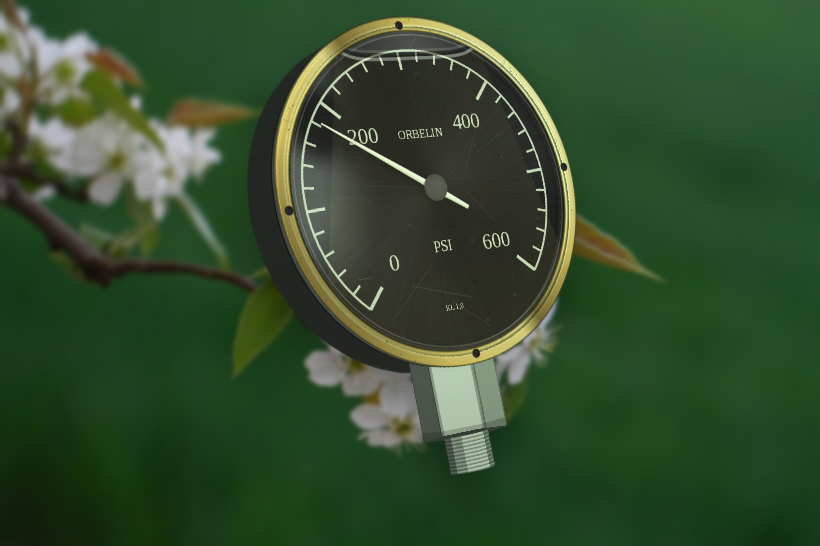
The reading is 180,psi
